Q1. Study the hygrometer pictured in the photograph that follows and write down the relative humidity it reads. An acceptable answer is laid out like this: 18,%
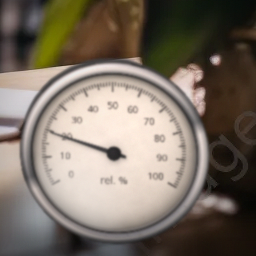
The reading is 20,%
